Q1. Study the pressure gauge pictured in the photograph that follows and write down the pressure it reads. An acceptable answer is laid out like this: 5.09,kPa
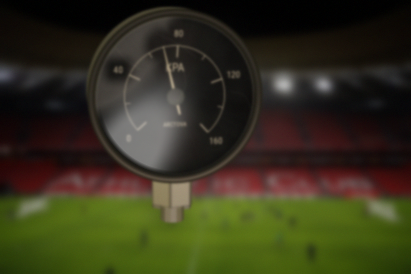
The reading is 70,kPa
